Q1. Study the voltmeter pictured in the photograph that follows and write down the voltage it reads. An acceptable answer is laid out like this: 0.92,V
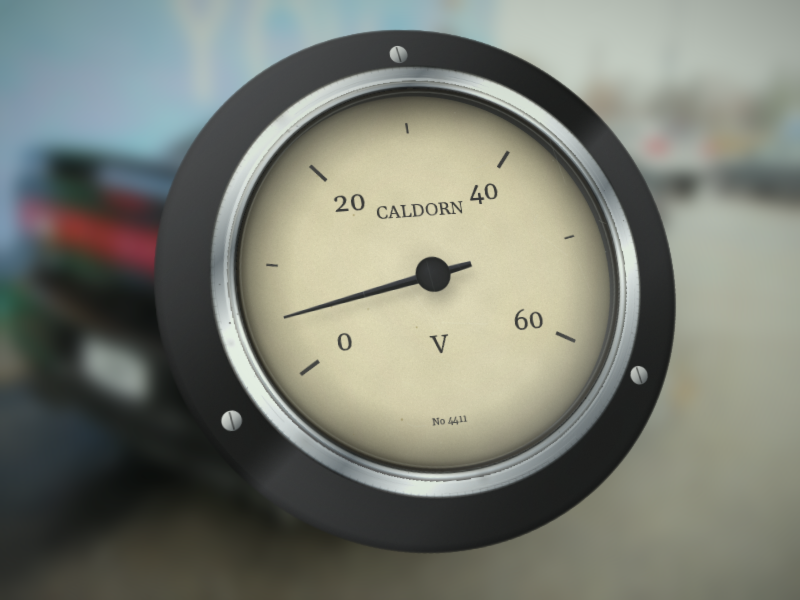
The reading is 5,V
